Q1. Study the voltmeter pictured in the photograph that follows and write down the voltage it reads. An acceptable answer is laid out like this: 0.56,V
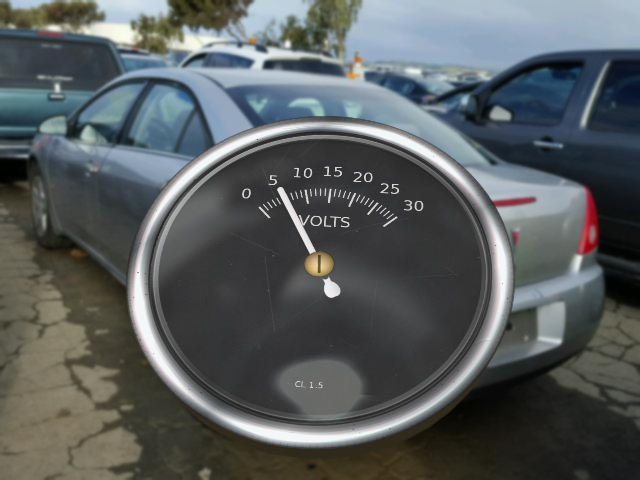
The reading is 5,V
